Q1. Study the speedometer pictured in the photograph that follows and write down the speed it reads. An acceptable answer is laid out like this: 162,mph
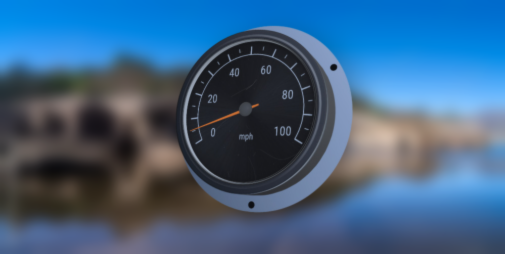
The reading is 5,mph
